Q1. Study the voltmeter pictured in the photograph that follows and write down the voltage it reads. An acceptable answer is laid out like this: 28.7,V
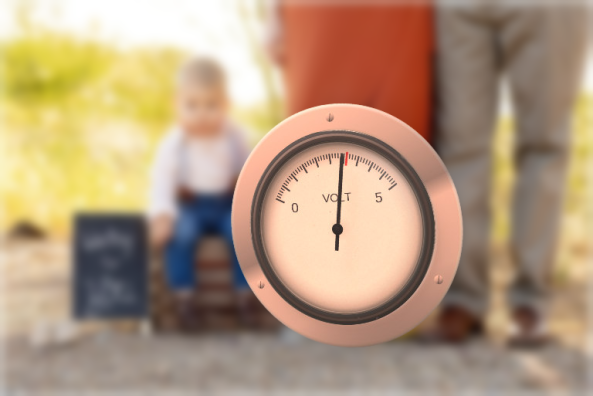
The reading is 3,V
